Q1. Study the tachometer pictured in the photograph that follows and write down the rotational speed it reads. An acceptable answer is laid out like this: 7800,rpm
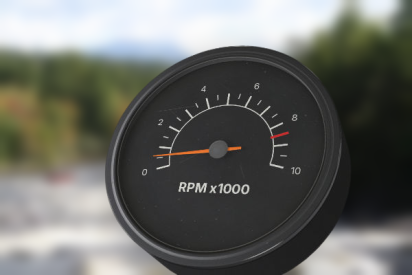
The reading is 500,rpm
